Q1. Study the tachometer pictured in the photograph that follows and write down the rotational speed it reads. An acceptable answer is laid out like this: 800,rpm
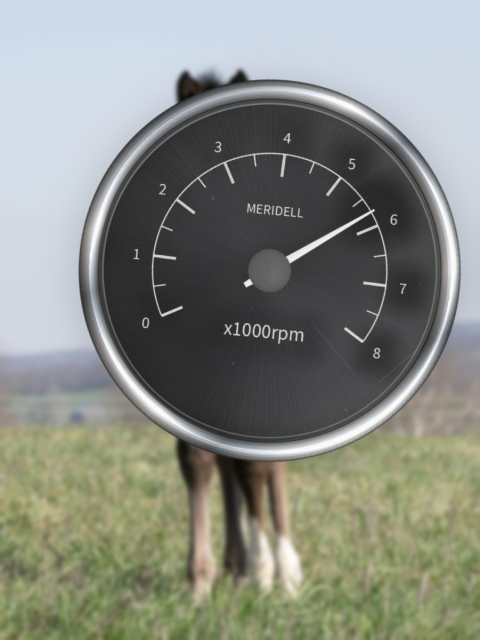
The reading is 5750,rpm
